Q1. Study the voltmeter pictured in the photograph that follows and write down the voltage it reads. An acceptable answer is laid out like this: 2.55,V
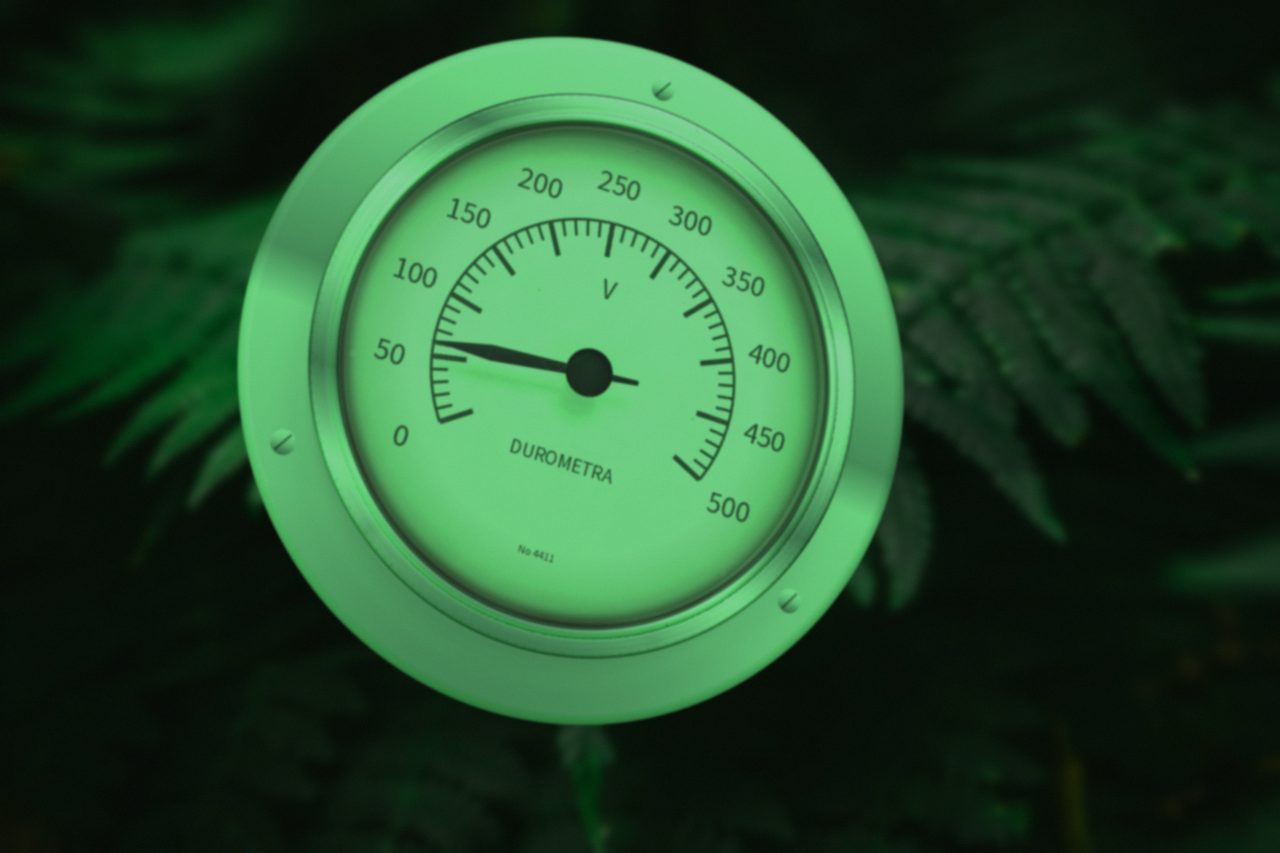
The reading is 60,V
